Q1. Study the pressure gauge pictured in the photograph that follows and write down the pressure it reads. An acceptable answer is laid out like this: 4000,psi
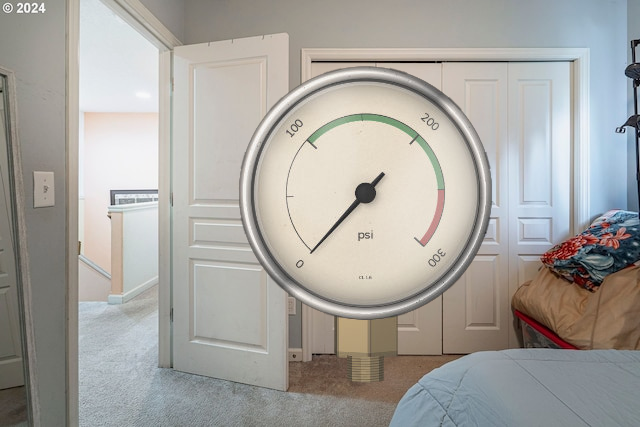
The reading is 0,psi
